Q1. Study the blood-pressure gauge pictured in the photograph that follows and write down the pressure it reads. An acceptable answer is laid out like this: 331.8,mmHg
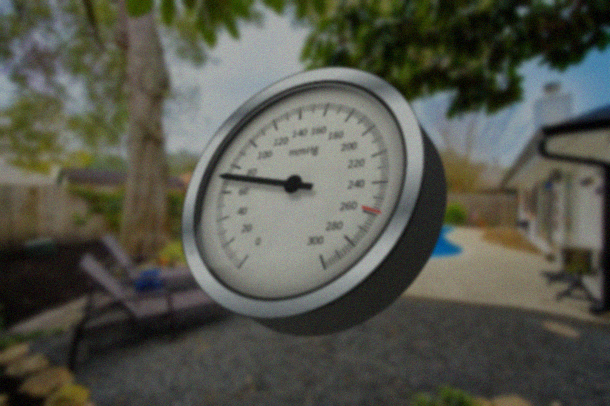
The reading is 70,mmHg
